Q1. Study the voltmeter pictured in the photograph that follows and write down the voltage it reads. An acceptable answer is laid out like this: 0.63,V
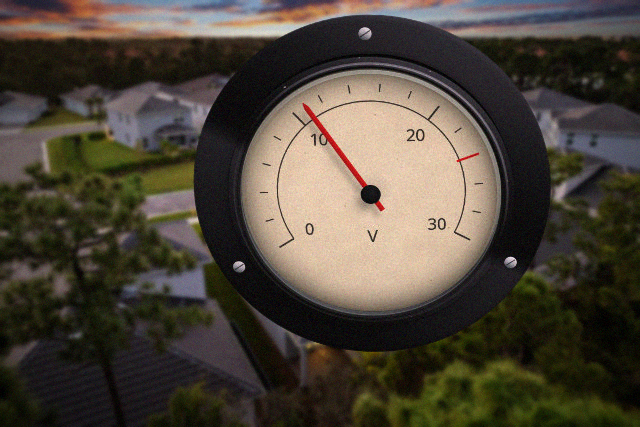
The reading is 11,V
